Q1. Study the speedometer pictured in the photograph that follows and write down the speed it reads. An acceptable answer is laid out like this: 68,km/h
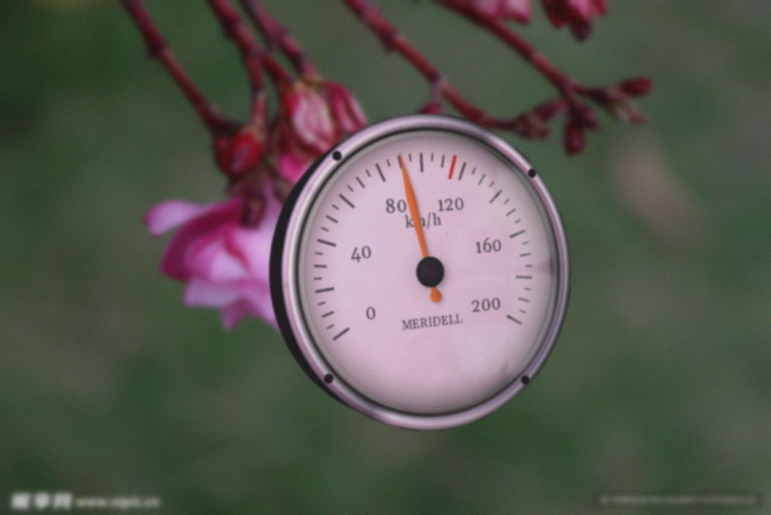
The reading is 90,km/h
